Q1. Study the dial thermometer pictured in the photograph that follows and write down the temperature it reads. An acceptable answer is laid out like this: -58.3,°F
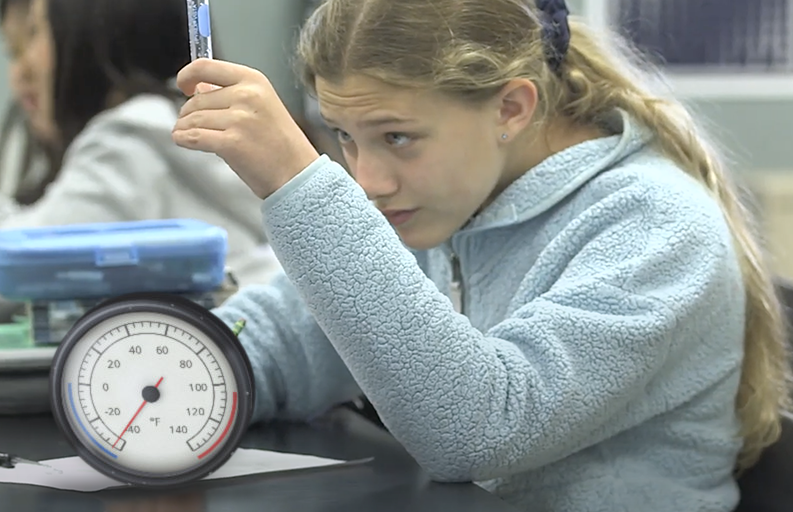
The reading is -36,°F
